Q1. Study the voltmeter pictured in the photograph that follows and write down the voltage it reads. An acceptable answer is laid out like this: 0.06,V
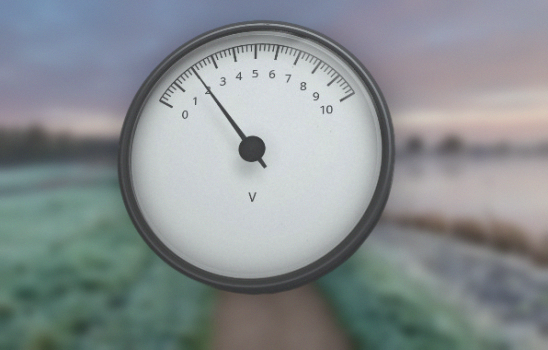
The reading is 2,V
